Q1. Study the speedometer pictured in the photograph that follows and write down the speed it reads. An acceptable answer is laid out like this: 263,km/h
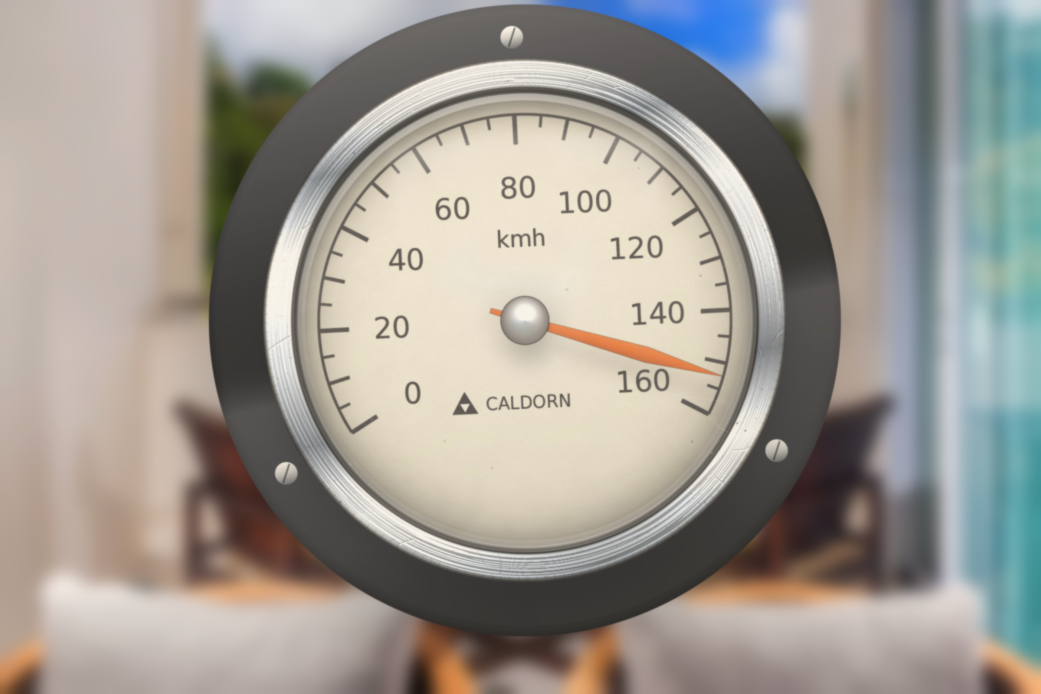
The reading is 152.5,km/h
